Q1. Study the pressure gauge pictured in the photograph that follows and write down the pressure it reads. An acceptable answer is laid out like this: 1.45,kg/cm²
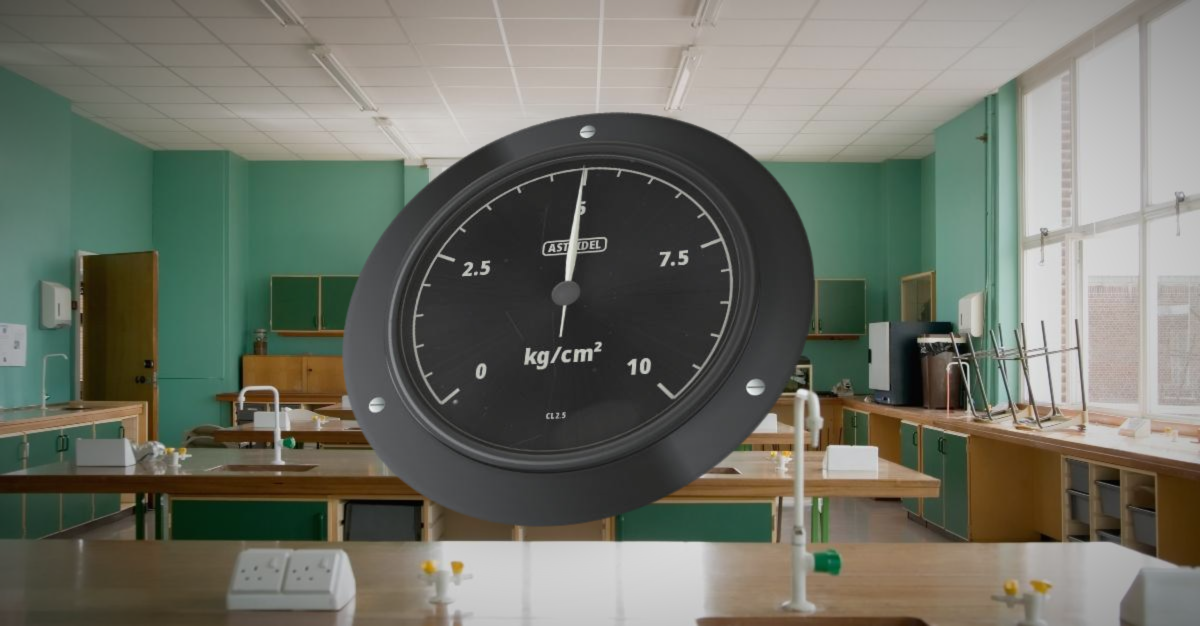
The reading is 5,kg/cm²
